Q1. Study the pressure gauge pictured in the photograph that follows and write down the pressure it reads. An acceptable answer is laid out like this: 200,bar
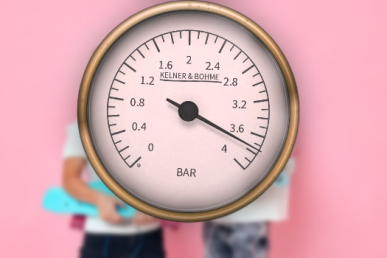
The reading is 3.75,bar
